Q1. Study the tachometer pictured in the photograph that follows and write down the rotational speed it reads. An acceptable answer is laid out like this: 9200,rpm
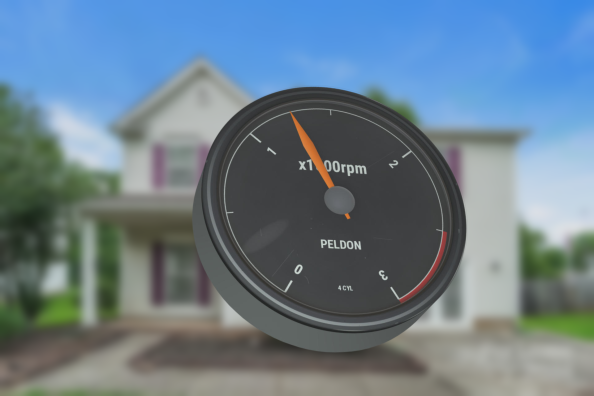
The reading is 1250,rpm
